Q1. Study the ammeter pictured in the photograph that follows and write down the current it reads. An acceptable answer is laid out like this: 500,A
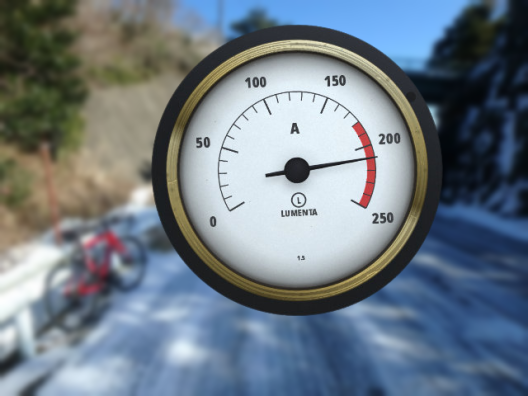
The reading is 210,A
